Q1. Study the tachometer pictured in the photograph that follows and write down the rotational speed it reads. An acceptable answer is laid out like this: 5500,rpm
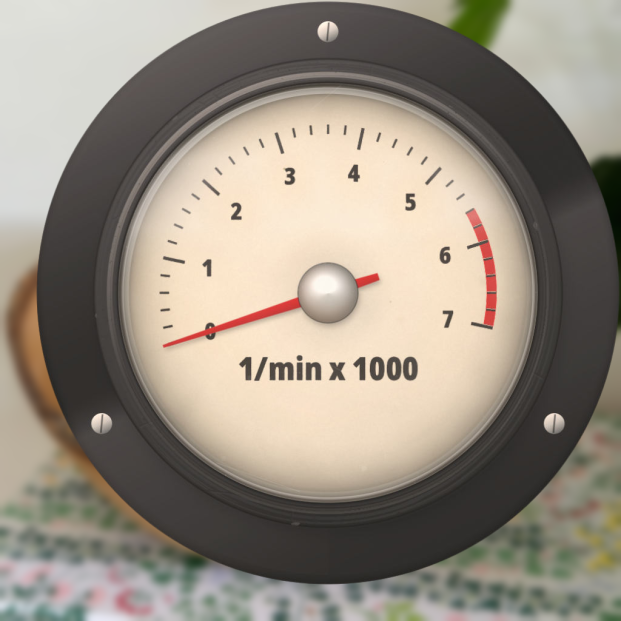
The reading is 0,rpm
